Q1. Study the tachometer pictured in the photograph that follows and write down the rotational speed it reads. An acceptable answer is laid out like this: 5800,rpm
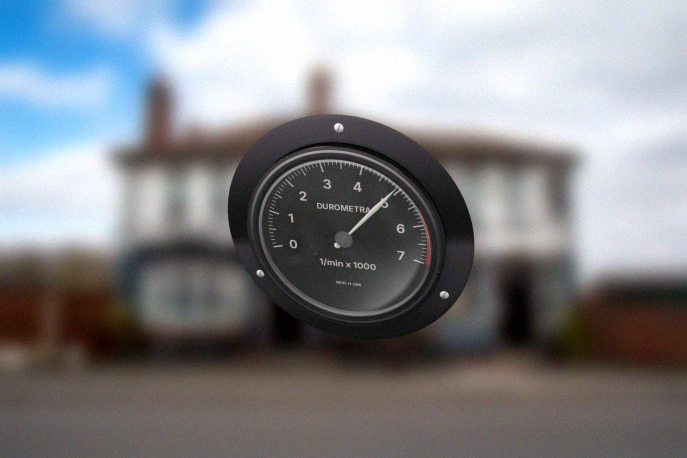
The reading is 4900,rpm
